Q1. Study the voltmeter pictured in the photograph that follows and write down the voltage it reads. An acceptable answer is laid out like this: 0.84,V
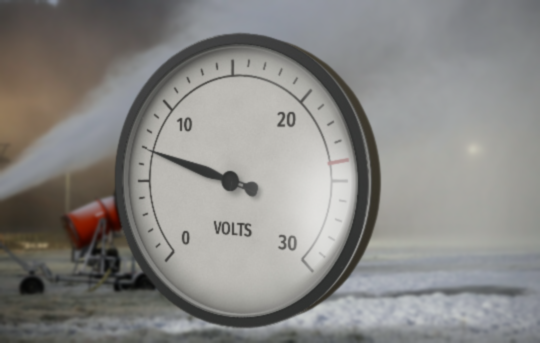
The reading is 7,V
